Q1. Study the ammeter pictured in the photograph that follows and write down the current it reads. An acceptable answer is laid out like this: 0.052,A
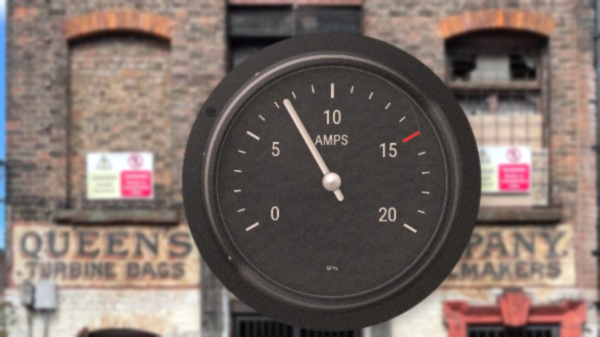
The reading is 7.5,A
